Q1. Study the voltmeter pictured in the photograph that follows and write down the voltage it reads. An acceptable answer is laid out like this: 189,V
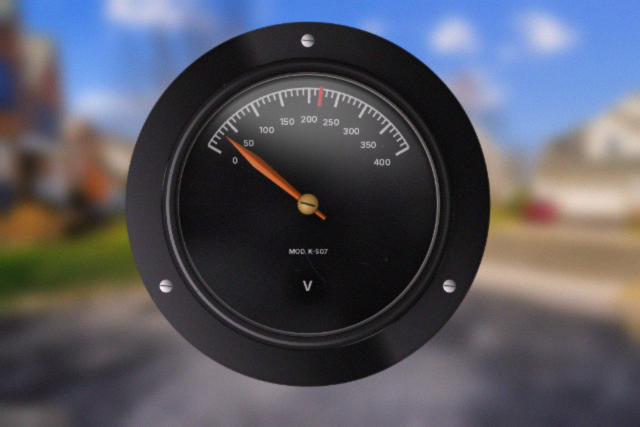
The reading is 30,V
